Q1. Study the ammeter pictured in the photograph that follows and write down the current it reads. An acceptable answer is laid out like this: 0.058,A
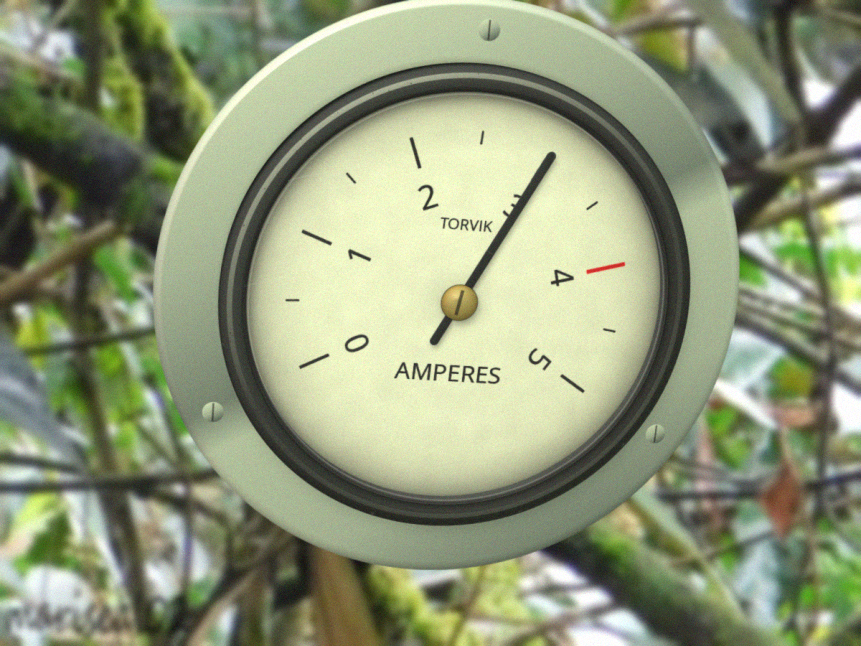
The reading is 3,A
